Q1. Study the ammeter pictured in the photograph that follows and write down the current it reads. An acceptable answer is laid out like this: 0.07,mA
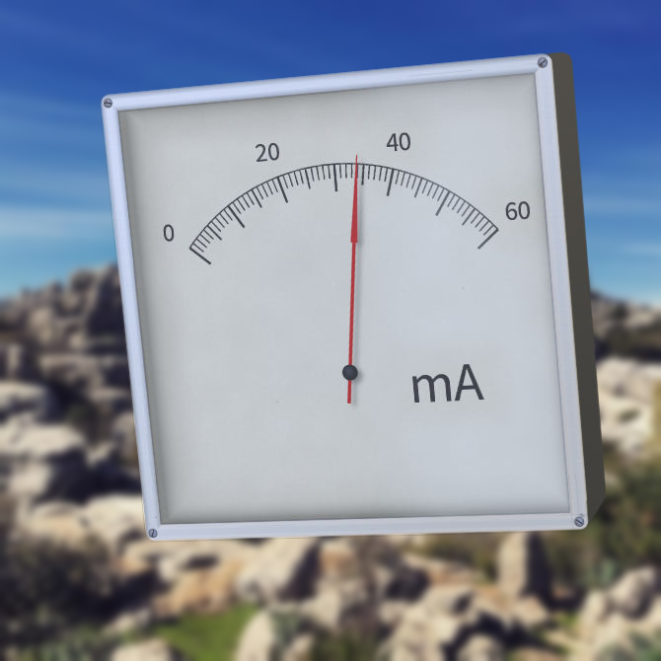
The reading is 34,mA
